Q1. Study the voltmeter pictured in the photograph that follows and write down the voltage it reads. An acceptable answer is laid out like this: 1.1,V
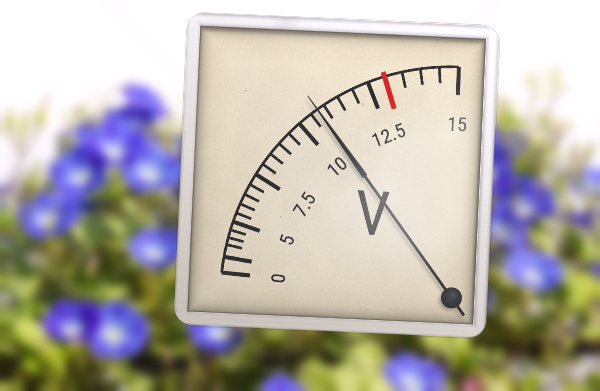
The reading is 10.75,V
